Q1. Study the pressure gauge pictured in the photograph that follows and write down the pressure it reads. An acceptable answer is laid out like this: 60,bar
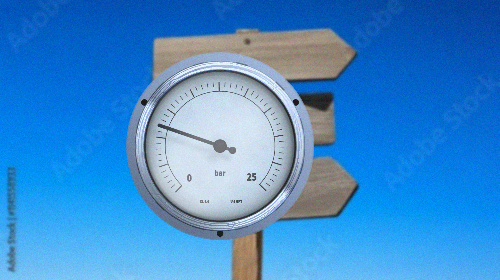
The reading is 6,bar
